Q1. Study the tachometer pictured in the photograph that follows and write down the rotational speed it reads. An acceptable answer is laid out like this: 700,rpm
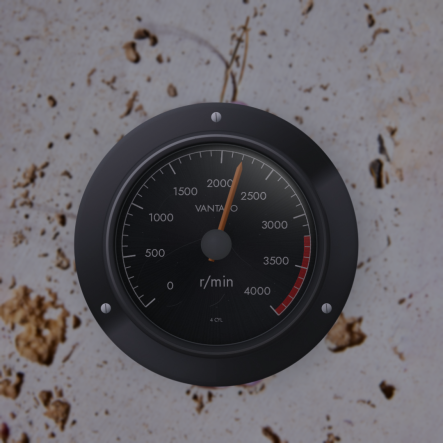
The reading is 2200,rpm
